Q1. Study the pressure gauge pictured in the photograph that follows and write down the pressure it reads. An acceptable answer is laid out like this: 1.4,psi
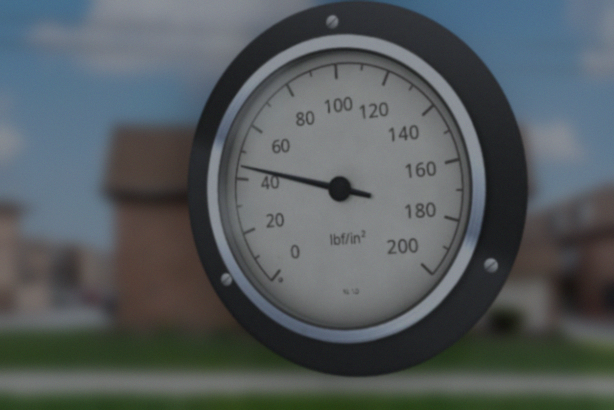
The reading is 45,psi
